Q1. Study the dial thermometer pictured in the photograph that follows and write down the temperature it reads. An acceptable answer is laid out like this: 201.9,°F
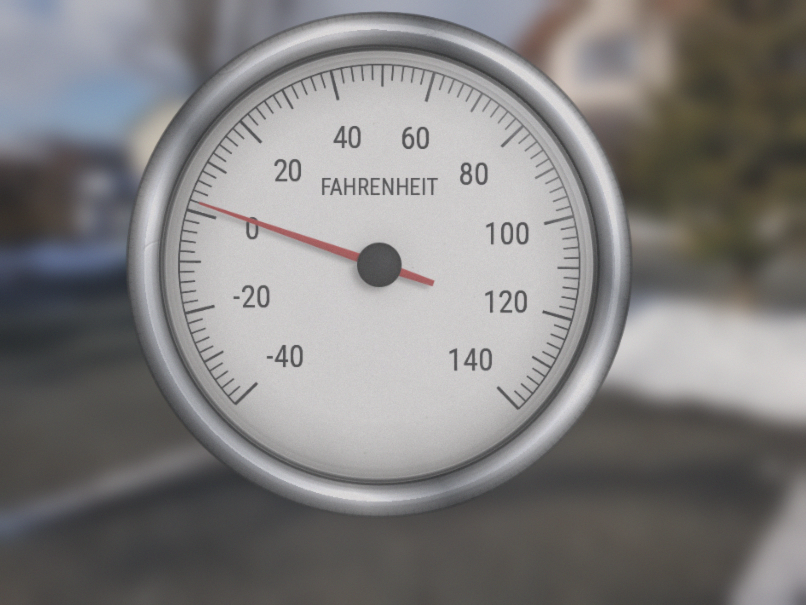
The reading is 2,°F
